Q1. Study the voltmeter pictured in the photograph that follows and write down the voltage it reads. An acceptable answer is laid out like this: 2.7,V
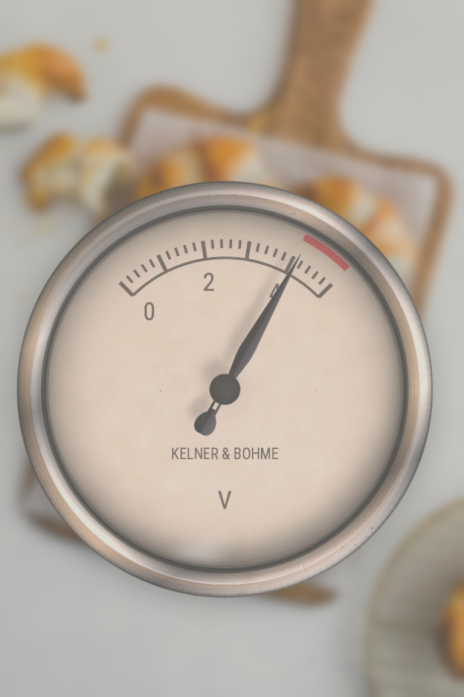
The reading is 4.1,V
